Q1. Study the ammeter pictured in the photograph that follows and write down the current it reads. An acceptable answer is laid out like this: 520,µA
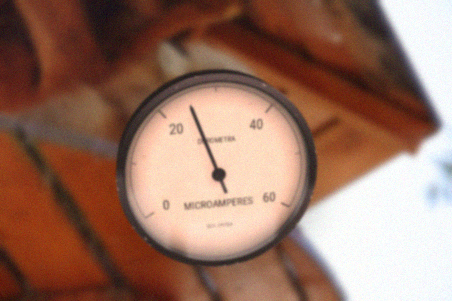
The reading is 25,µA
